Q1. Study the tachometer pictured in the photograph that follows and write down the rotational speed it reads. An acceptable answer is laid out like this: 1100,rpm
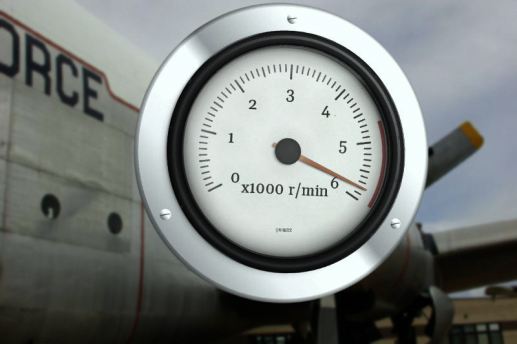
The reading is 5800,rpm
